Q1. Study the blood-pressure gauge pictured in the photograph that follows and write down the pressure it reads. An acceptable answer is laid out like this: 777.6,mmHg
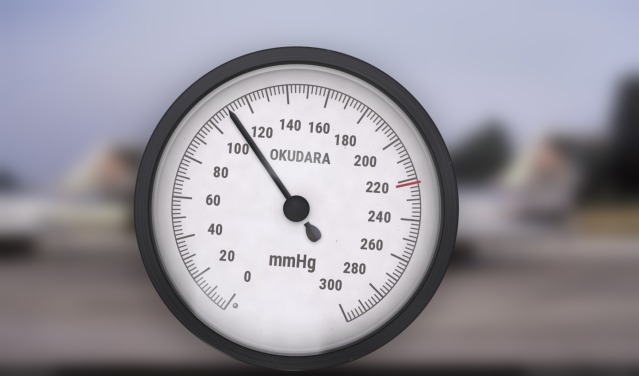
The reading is 110,mmHg
